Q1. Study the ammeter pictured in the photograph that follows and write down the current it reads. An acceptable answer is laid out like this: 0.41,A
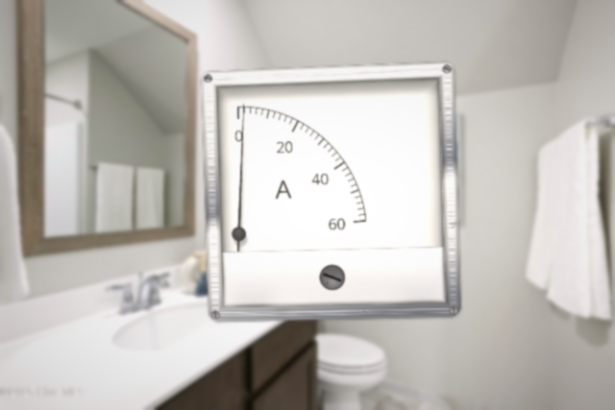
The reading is 2,A
